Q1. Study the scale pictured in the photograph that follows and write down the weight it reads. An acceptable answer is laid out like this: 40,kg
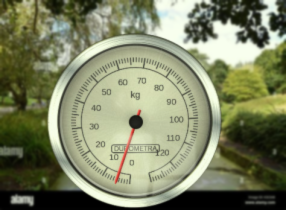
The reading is 5,kg
